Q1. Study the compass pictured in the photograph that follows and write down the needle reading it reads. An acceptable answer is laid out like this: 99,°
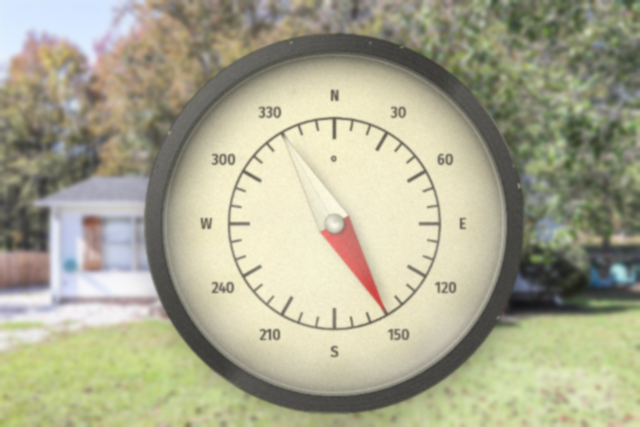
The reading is 150,°
